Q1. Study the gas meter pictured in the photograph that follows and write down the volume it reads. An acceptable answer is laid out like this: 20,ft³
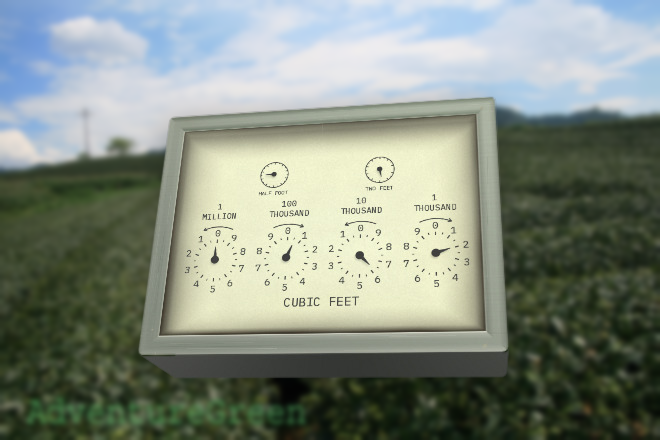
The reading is 6200,ft³
